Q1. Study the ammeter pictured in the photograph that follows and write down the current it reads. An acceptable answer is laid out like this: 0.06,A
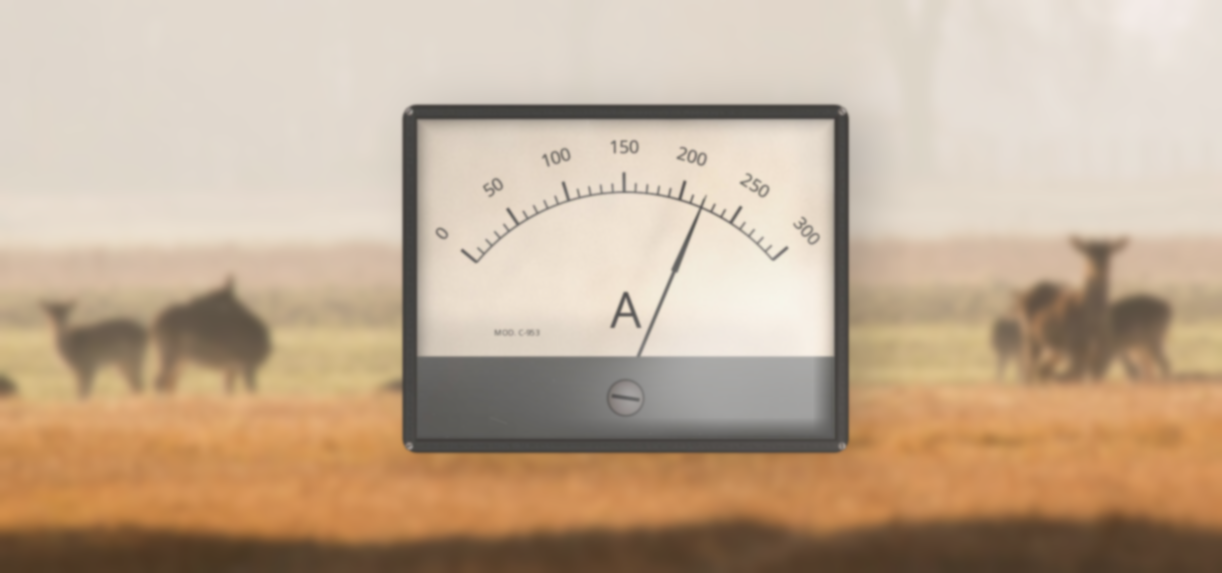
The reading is 220,A
